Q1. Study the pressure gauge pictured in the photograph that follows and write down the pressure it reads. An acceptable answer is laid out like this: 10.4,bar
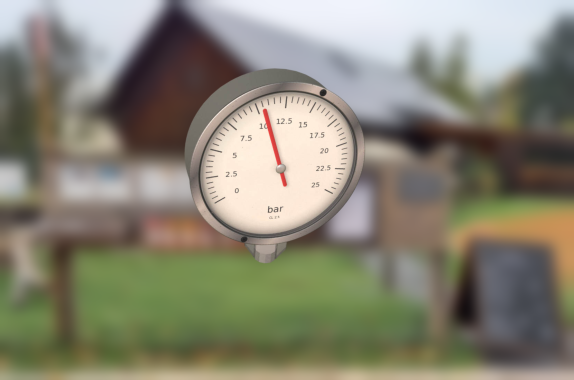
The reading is 10.5,bar
